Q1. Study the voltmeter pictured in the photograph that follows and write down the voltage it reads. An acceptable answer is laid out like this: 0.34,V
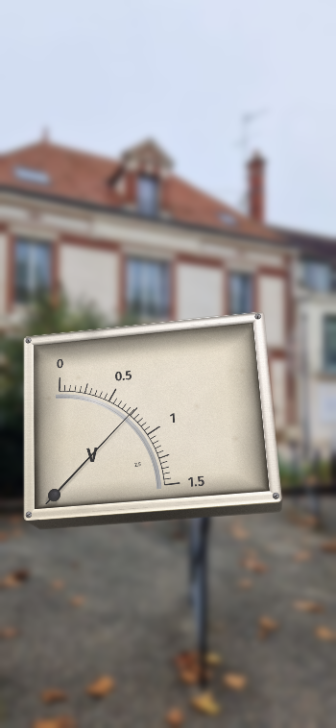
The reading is 0.75,V
